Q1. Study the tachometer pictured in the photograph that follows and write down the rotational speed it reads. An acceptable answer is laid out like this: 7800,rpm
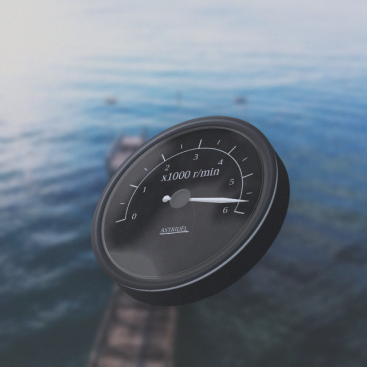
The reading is 5750,rpm
